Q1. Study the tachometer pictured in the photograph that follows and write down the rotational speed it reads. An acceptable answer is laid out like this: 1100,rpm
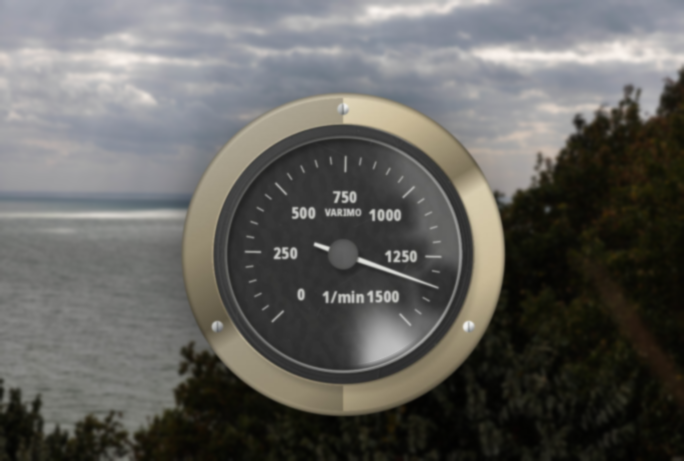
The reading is 1350,rpm
